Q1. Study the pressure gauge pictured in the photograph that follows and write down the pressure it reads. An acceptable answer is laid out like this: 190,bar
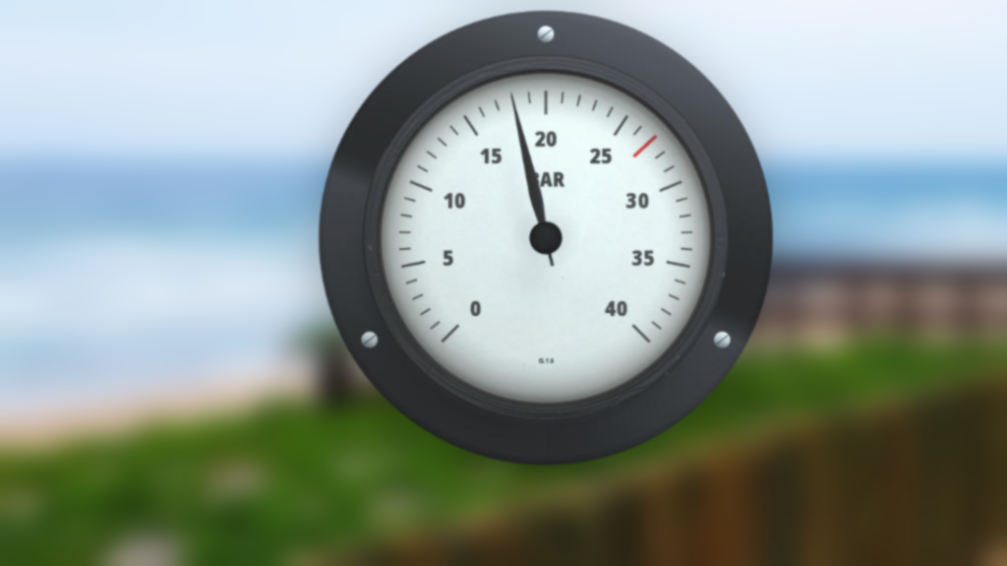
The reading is 18,bar
